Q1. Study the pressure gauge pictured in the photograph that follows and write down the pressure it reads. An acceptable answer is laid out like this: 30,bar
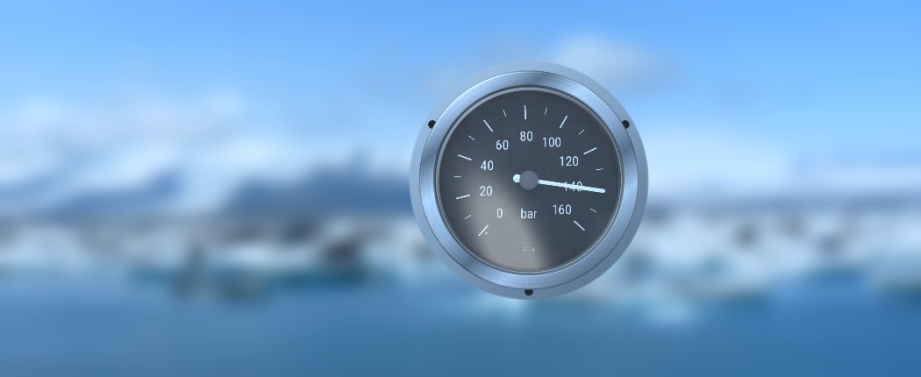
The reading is 140,bar
